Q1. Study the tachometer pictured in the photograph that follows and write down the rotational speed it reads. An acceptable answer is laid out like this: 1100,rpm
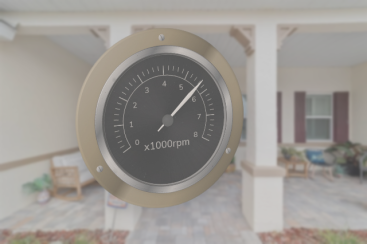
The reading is 5600,rpm
